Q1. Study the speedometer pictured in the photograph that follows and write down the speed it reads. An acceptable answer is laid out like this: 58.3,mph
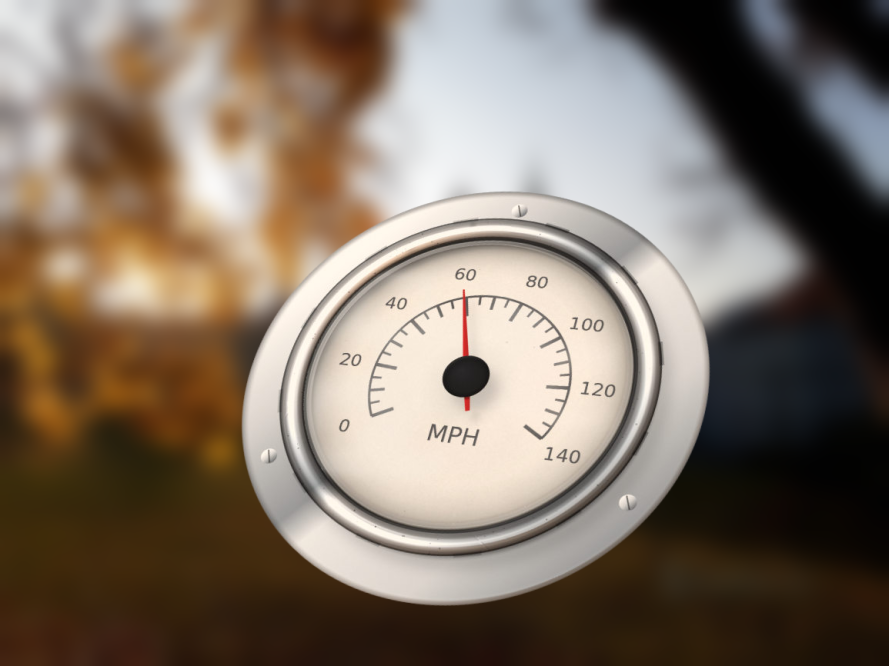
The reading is 60,mph
